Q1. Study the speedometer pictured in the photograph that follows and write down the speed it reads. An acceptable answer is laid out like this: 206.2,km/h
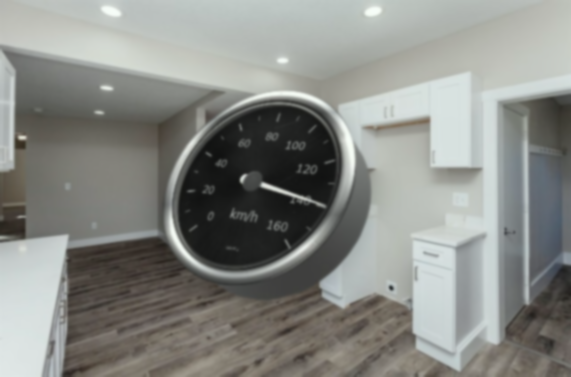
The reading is 140,km/h
